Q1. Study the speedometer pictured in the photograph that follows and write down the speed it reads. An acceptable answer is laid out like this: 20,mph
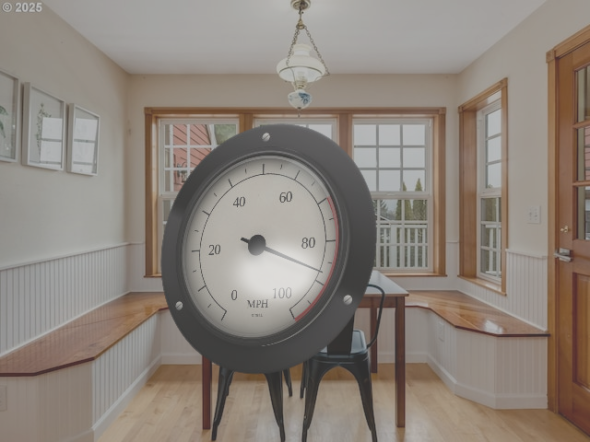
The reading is 87.5,mph
